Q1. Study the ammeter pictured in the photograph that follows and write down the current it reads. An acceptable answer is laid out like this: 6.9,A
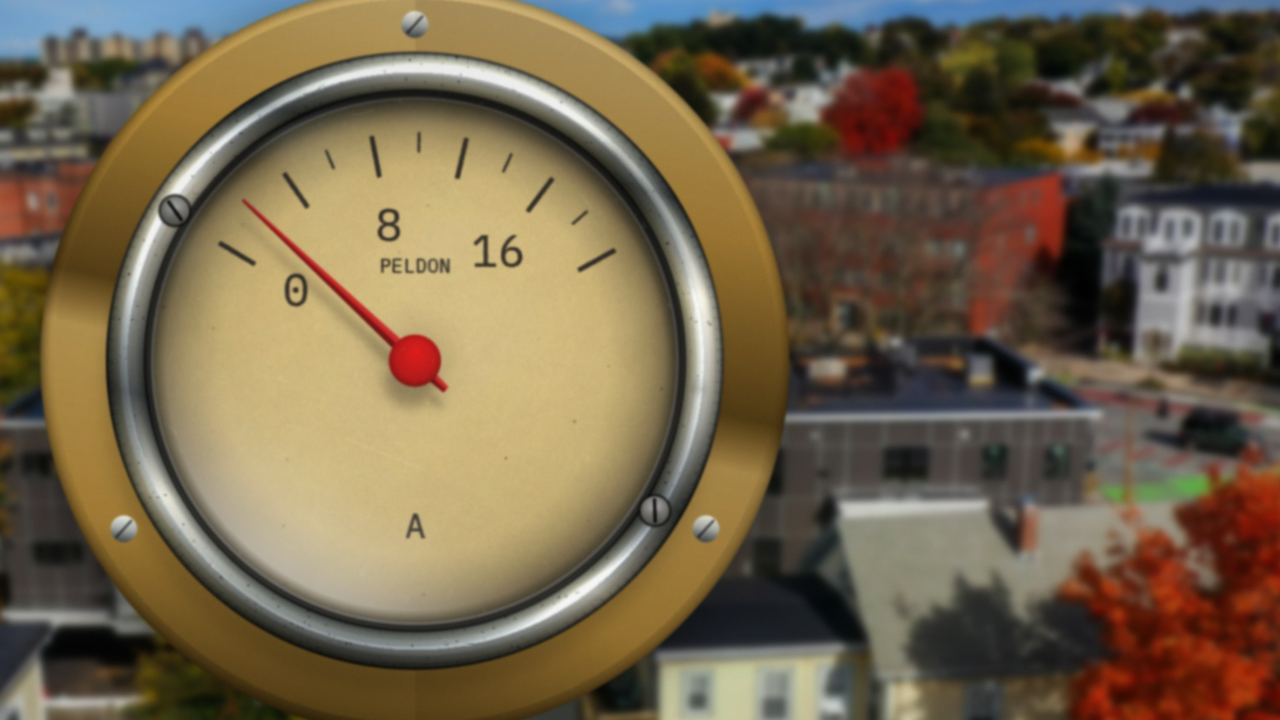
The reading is 2,A
